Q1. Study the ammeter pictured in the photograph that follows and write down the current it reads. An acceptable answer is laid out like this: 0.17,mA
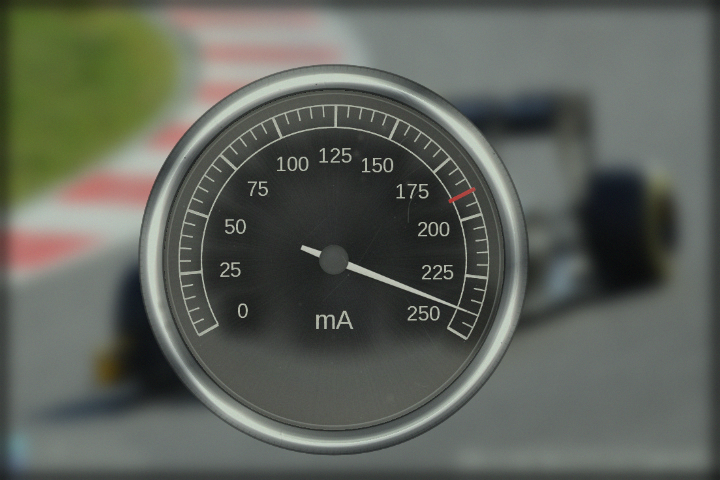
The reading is 240,mA
